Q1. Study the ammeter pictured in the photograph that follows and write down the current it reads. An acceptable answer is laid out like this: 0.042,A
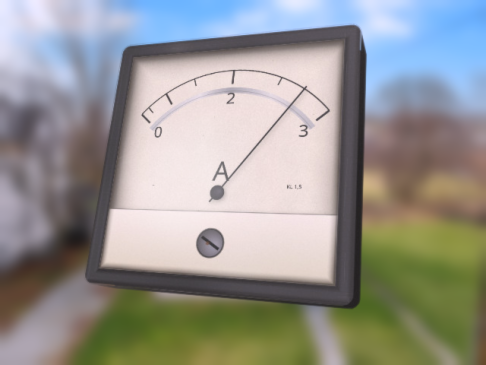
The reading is 2.75,A
